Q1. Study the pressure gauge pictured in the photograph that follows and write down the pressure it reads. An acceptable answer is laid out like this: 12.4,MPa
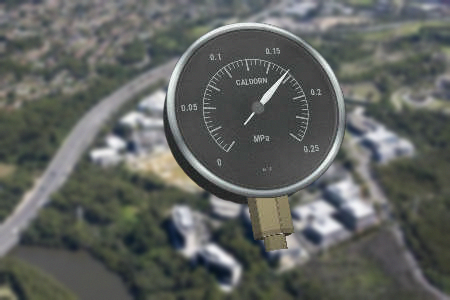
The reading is 0.17,MPa
